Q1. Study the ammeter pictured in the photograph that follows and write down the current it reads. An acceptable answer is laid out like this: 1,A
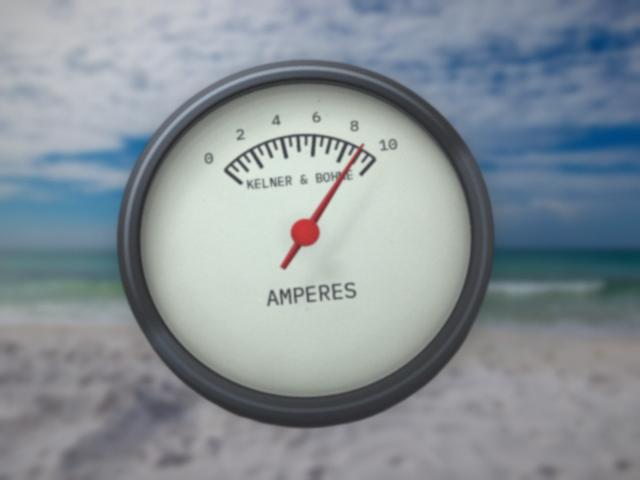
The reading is 9,A
